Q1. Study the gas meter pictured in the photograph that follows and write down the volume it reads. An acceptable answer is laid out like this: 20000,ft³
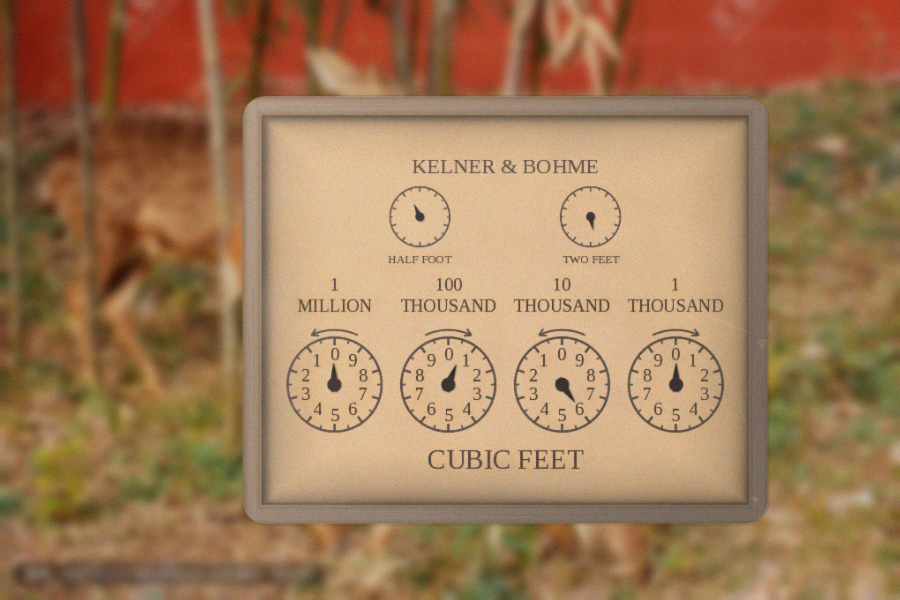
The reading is 6000,ft³
